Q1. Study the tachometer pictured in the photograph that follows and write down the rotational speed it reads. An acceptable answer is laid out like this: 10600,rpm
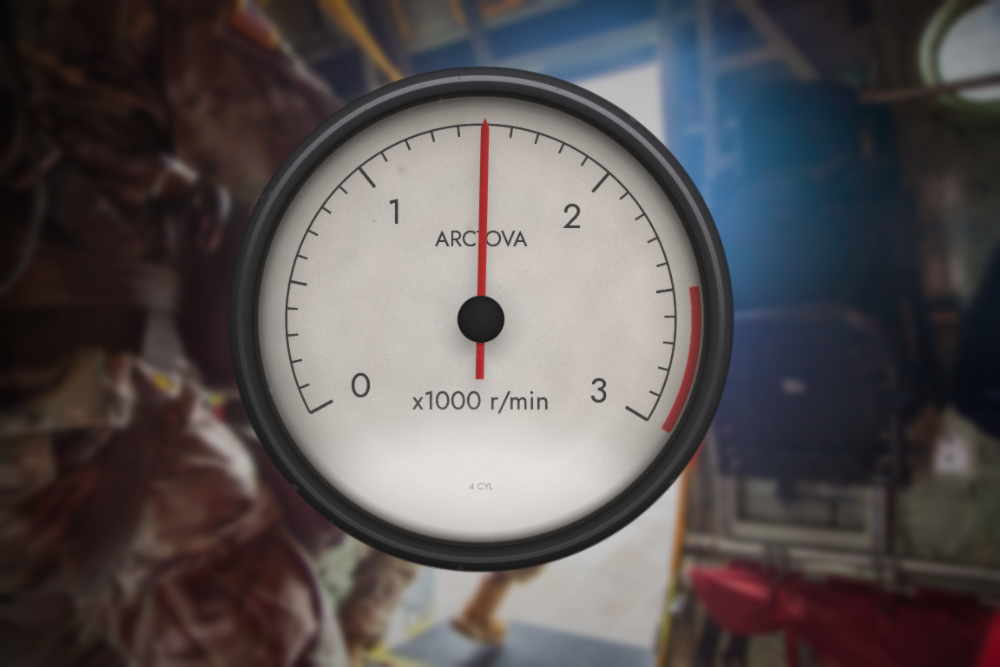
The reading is 1500,rpm
